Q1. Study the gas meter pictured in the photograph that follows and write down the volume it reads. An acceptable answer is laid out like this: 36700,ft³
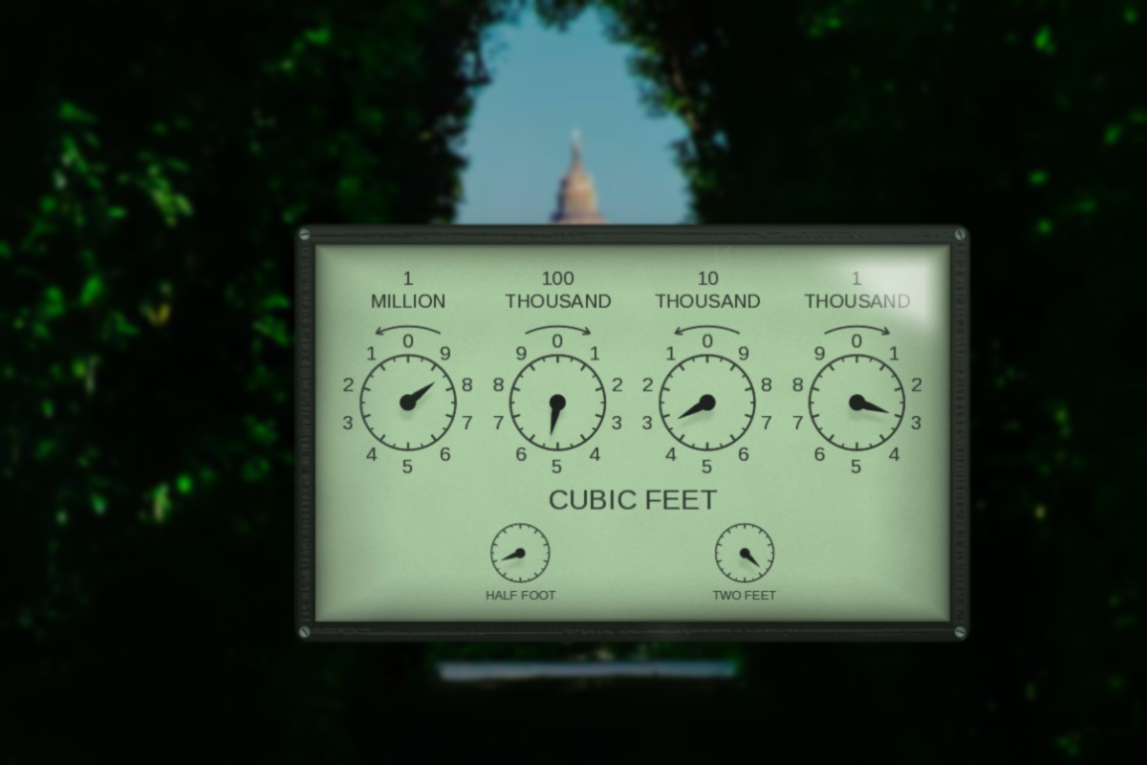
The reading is 853300,ft³
